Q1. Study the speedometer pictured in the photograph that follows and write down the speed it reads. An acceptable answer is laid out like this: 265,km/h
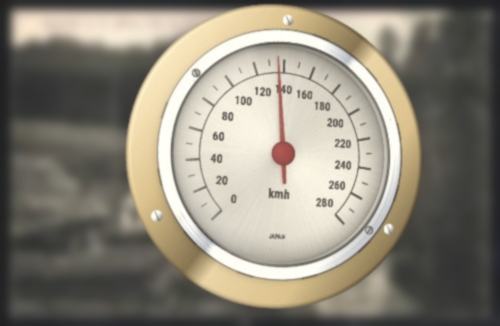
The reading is 135,km/h
